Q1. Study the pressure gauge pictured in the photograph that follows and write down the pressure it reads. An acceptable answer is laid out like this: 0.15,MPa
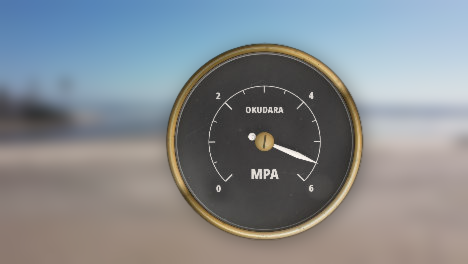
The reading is 5.5,MPa
